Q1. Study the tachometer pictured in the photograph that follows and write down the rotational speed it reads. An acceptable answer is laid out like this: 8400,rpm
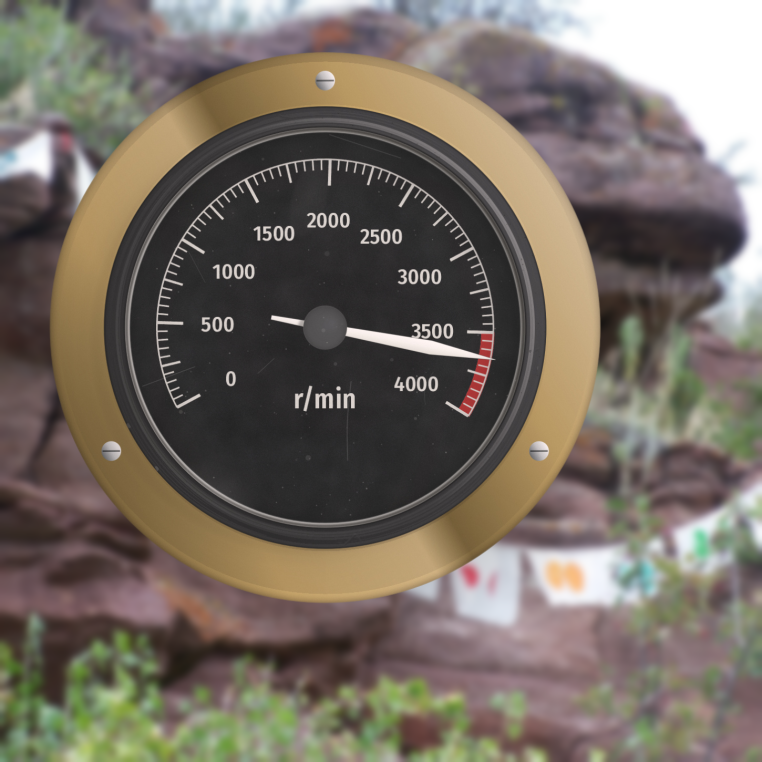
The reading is 3650,rpm
